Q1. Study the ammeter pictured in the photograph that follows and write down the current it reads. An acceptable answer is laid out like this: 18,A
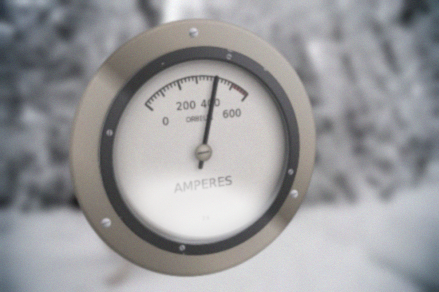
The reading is 400,A
